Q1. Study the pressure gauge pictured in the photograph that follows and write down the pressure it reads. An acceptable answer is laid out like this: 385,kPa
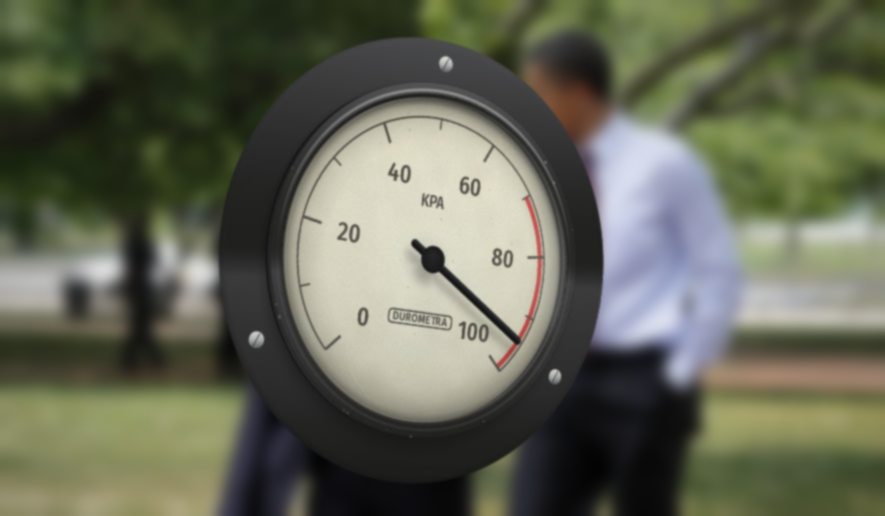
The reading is 95,kPa
